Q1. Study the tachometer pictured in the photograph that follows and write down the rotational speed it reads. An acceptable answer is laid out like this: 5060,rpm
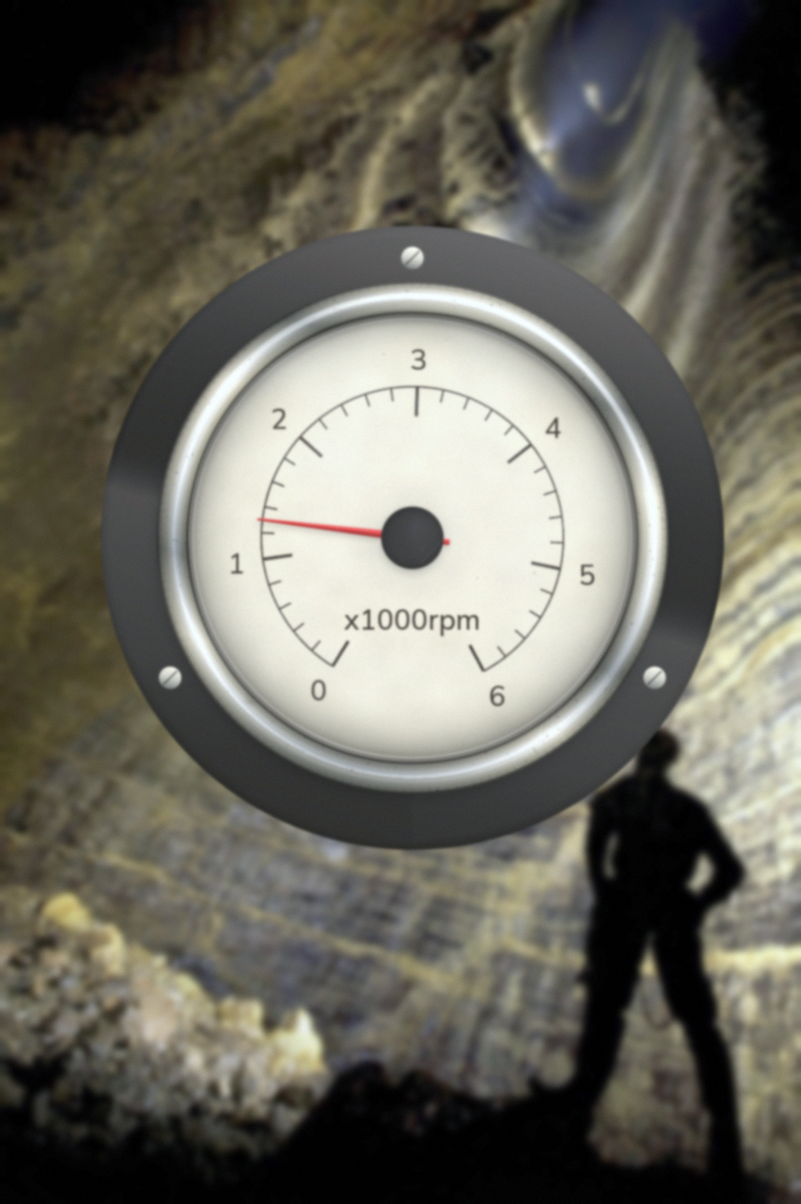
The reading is 1300,rpm
